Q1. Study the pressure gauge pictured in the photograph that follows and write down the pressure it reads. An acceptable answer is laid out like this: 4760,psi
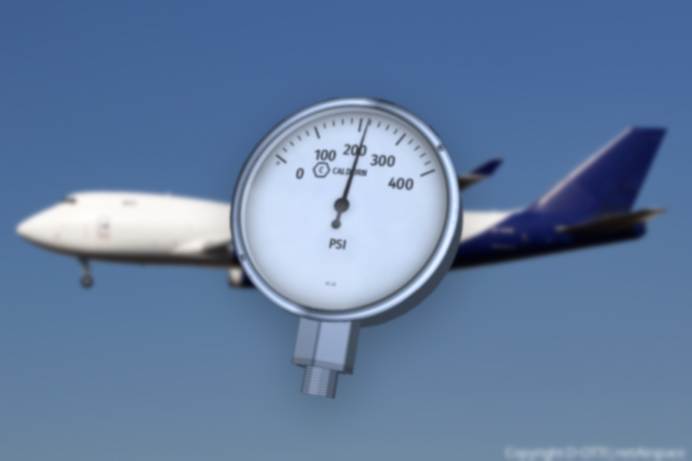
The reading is 220,psi
